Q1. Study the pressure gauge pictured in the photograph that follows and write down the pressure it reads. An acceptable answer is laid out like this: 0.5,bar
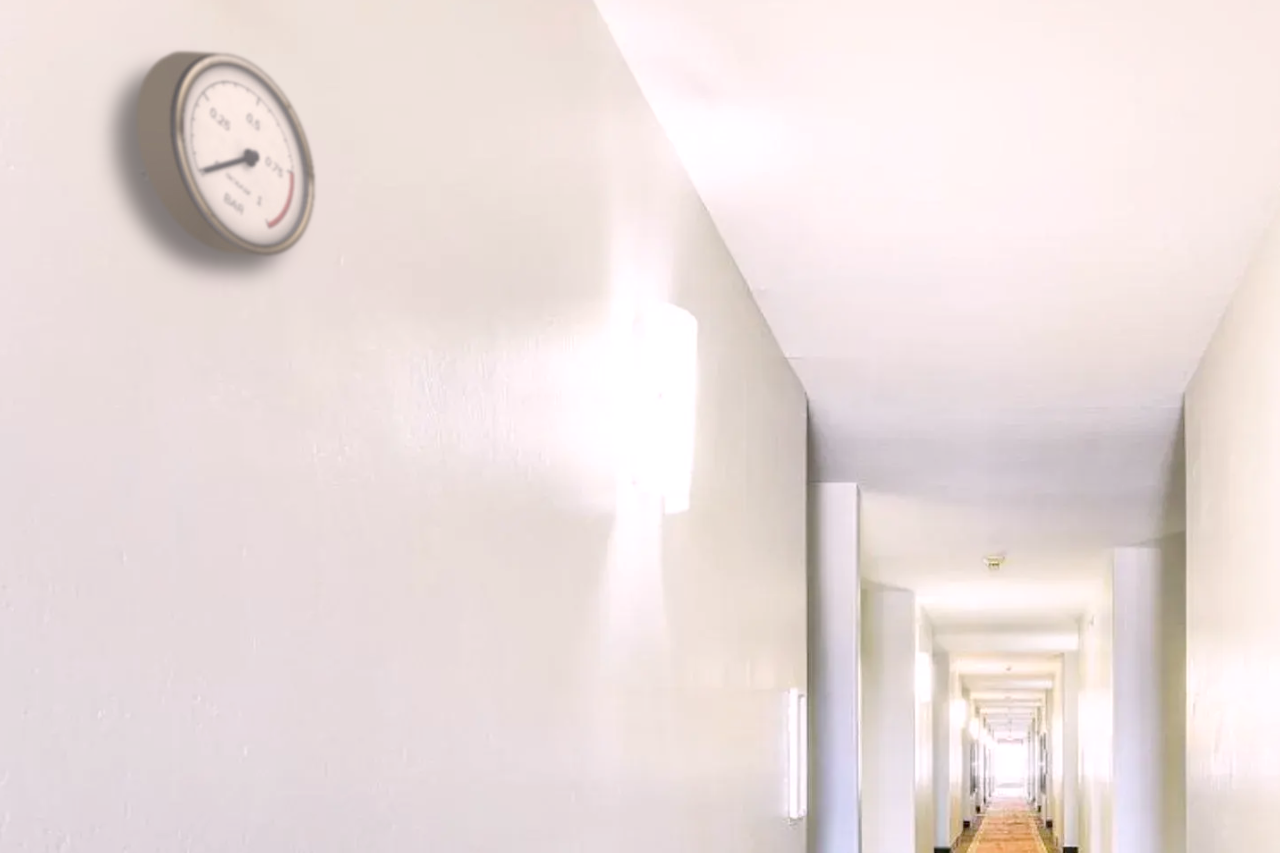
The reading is 0,bar
